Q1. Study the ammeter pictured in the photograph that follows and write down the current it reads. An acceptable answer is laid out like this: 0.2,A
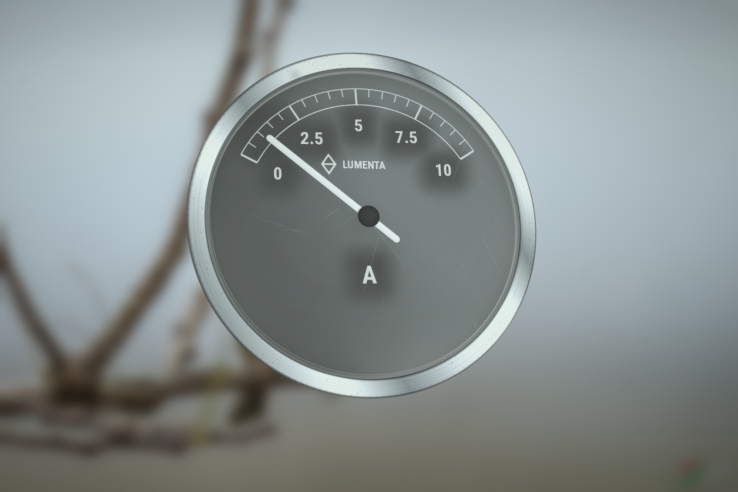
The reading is 1,A
